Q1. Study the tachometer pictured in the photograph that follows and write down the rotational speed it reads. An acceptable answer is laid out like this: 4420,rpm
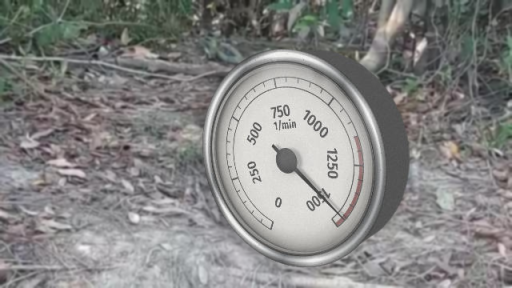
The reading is 1450,rpm
